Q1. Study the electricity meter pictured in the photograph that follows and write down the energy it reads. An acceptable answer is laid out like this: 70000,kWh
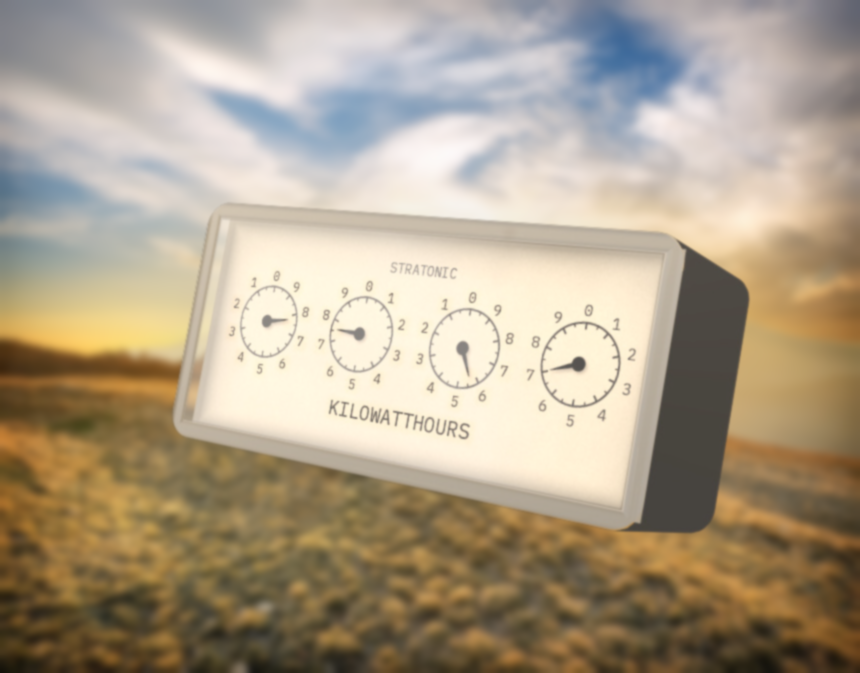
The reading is 7757,kWh
